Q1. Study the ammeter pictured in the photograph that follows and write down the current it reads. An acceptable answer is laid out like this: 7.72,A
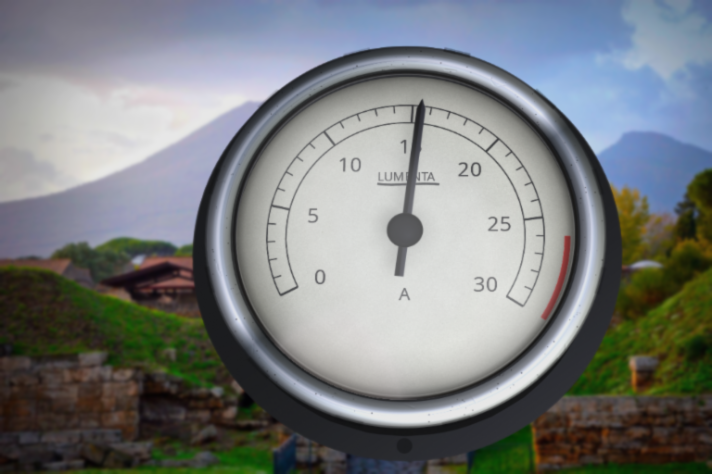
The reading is 15.5,A
